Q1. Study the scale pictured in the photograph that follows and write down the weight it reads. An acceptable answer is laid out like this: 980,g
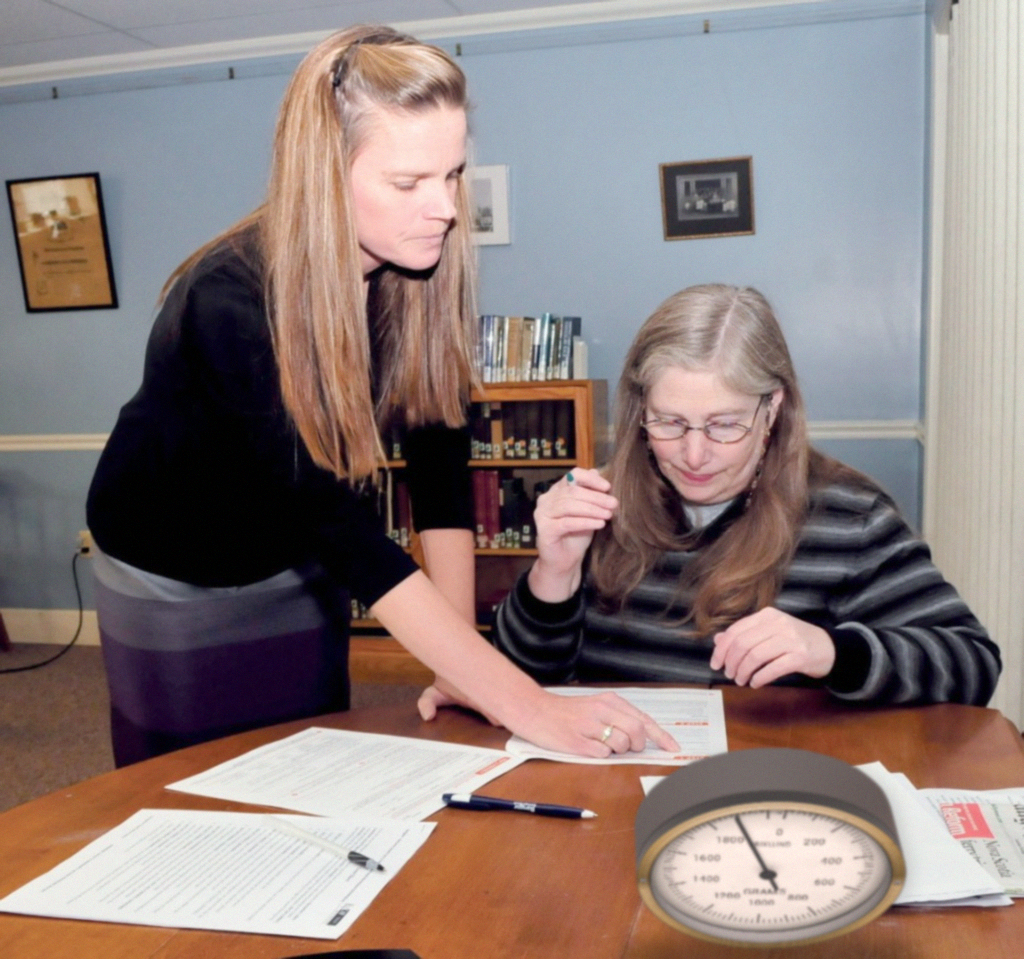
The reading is 1900,g
